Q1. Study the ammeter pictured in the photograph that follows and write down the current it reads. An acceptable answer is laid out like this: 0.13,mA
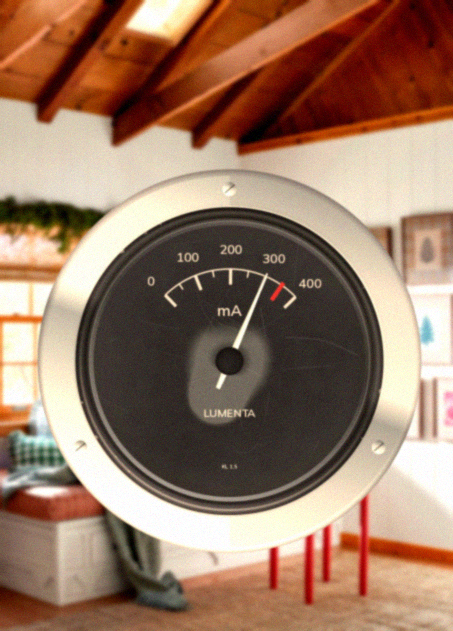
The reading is 300,mA
